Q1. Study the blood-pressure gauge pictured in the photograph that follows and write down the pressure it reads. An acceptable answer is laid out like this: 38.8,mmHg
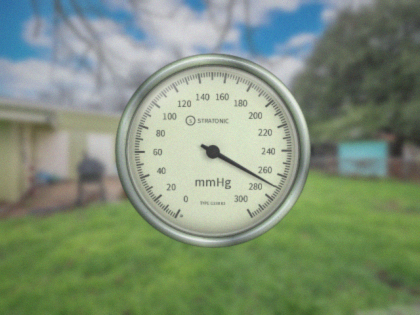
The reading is 270,mmHg
